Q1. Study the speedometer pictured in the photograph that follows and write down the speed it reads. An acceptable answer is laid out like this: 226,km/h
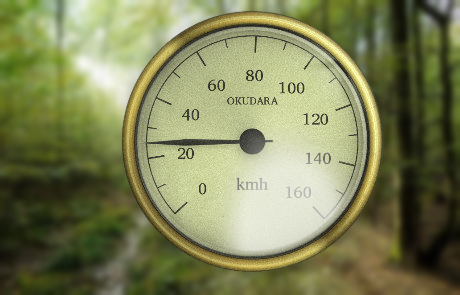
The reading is 25,km/h
